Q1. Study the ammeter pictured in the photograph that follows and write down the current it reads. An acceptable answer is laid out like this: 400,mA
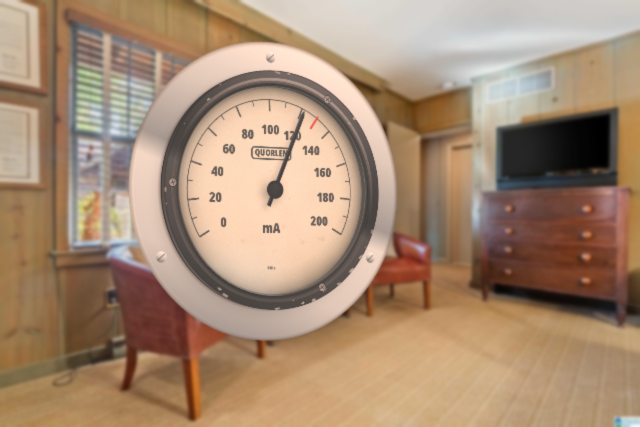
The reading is 120,mA
